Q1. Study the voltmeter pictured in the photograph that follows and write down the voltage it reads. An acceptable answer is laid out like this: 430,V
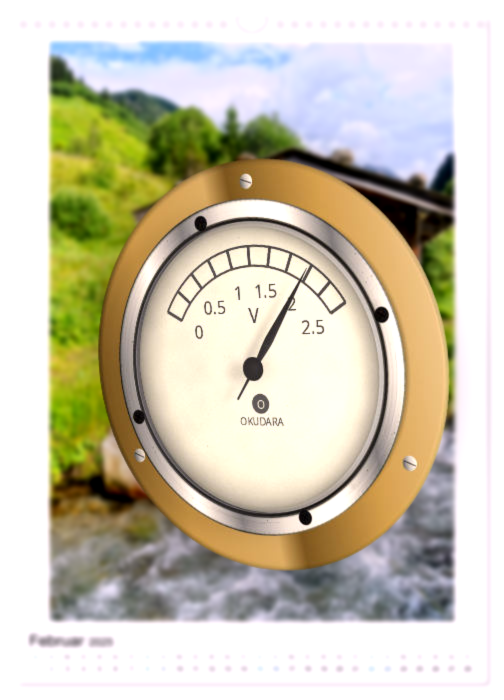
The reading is 2,V
